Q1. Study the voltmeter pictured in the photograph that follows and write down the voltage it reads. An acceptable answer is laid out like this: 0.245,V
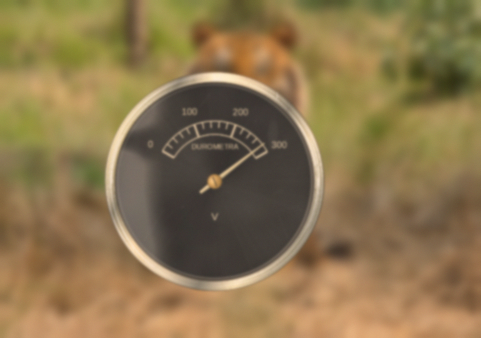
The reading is 280,V
